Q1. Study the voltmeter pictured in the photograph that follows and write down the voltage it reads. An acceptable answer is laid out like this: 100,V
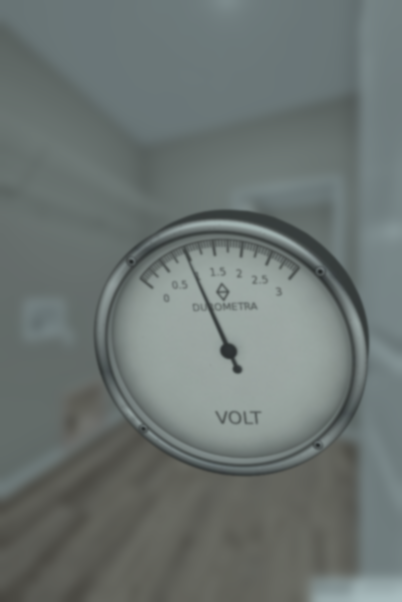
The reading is 1,V
